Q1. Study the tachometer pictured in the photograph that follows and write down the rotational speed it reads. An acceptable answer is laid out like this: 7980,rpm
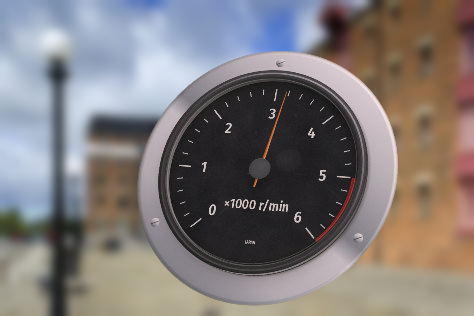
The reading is 3200,rpm
